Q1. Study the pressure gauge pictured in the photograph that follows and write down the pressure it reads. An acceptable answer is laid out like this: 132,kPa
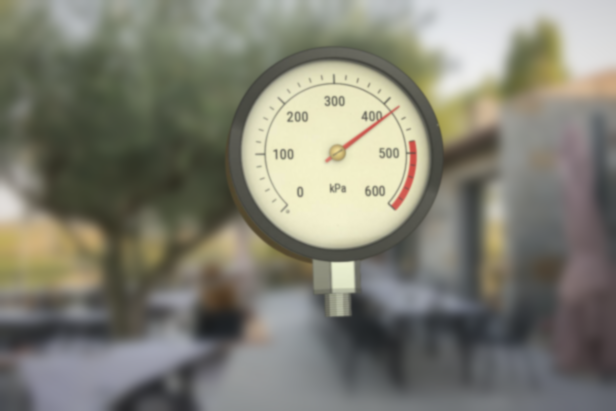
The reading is 420,kPa
